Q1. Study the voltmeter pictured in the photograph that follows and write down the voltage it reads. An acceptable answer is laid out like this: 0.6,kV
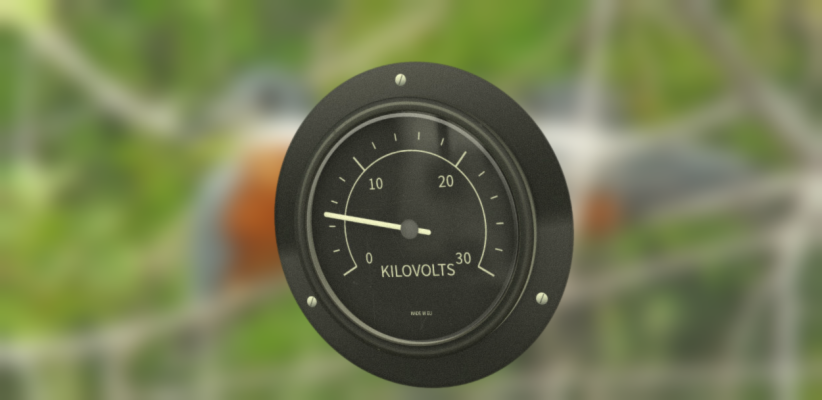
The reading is 5,kV
